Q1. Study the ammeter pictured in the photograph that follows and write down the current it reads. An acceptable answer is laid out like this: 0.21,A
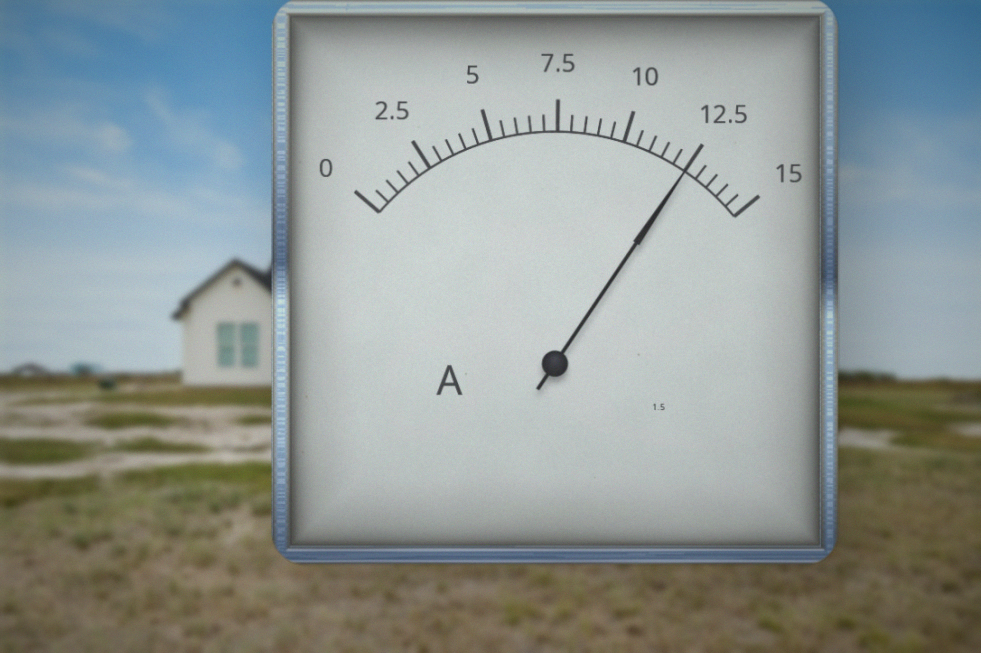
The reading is 12.5,A
